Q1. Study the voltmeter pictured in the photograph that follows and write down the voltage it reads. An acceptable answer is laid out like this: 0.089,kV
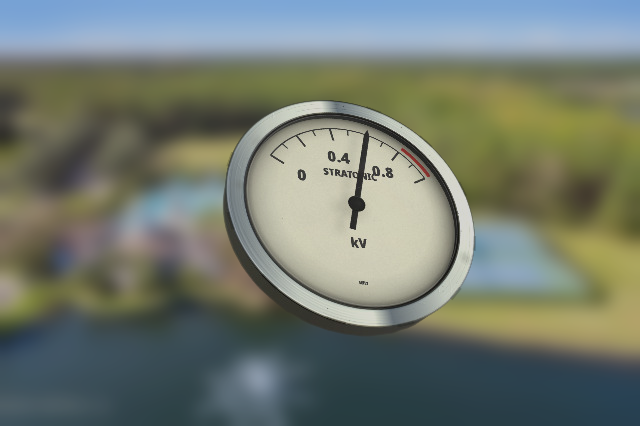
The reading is 0.6,kV
